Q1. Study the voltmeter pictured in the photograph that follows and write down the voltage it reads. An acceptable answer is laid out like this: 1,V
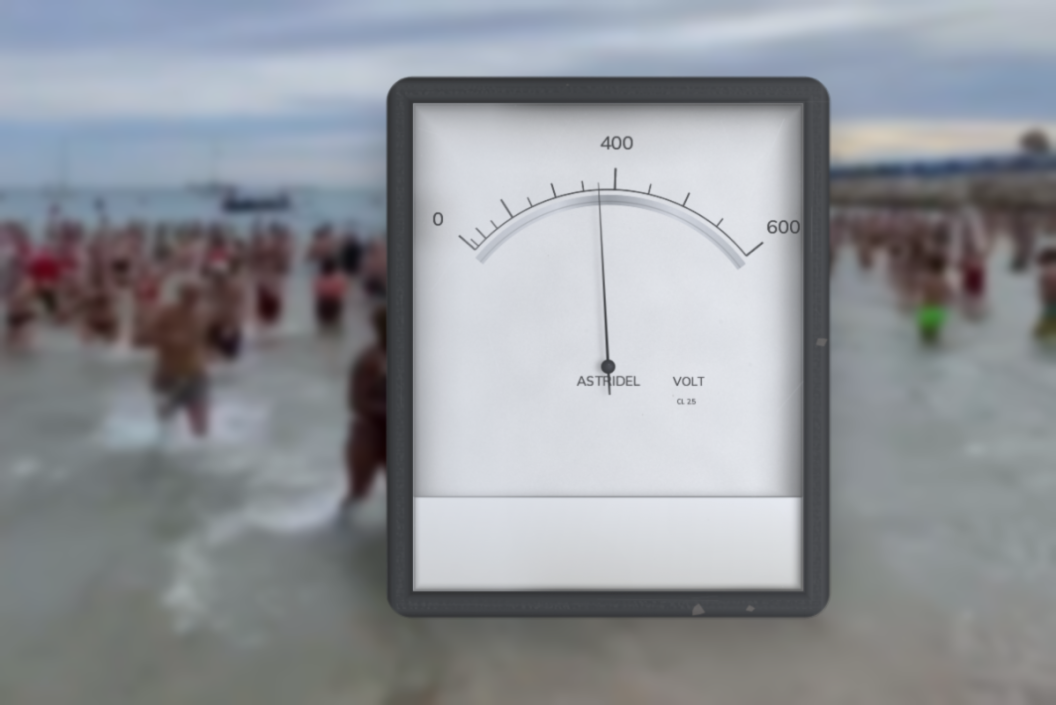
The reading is 375,V
